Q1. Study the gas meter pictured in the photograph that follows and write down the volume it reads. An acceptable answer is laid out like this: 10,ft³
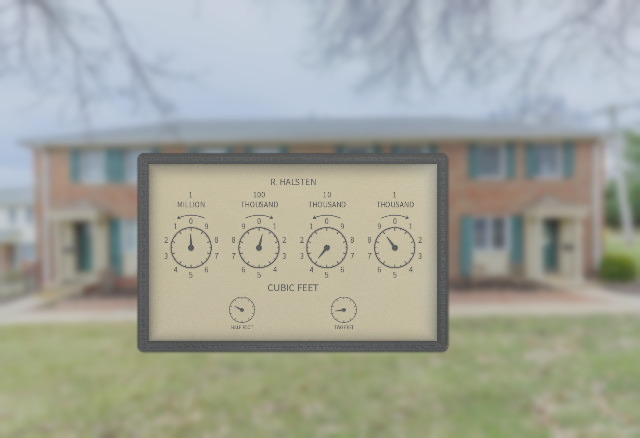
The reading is 3900,ft³
